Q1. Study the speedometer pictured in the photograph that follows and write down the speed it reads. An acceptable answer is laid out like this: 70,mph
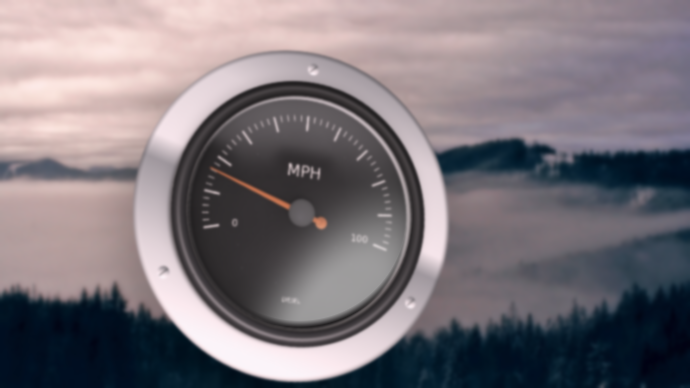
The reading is 16,mph
